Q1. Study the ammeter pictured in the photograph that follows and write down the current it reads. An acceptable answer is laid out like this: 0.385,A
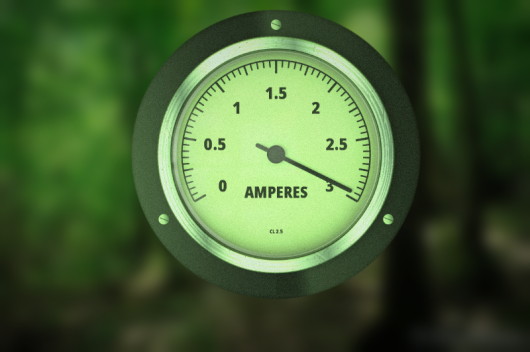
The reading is 2.95,A
